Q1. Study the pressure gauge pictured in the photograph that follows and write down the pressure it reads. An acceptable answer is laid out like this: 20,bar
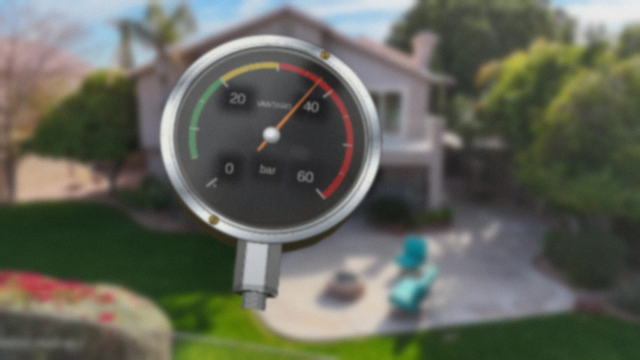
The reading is 37.5,bar
